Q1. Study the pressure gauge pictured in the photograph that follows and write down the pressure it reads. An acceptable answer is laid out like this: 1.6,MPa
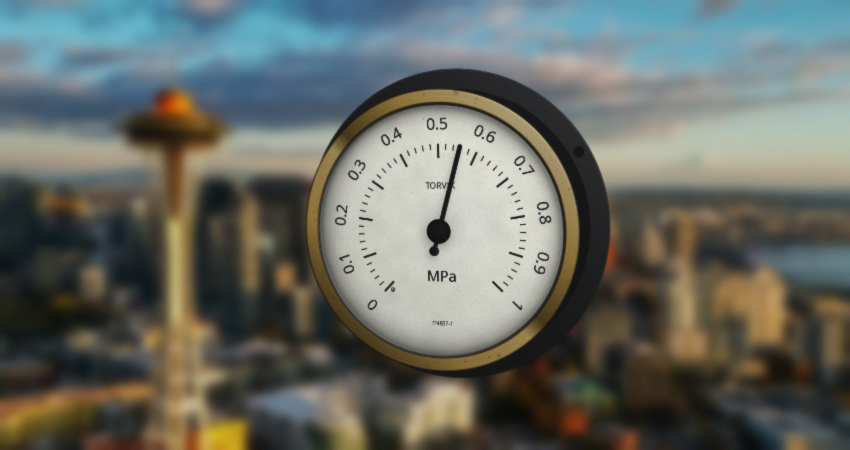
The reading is 0.56,MPa
